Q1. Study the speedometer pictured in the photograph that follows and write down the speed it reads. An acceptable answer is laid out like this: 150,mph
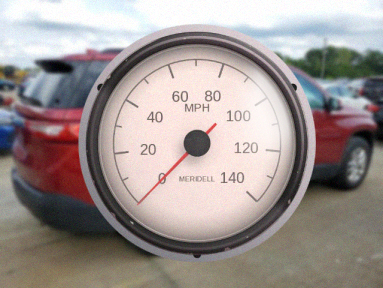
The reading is 0,mph
